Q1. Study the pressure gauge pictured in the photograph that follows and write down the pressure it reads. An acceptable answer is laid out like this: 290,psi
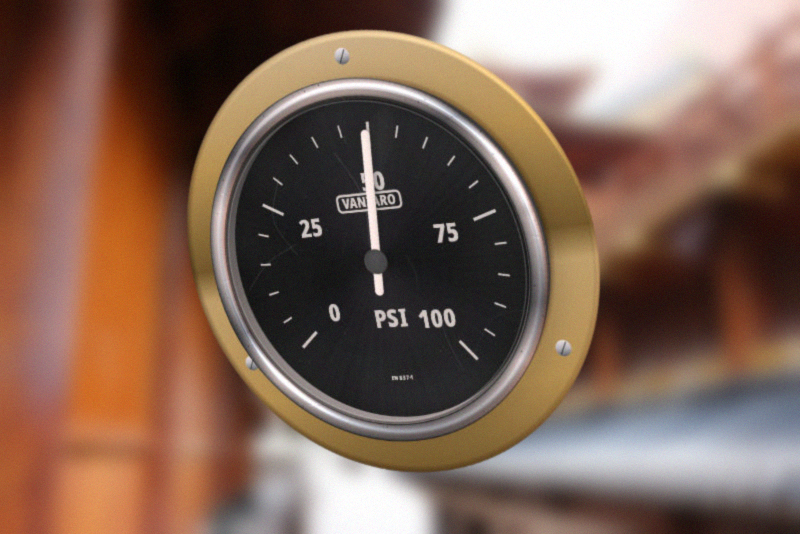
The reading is 50,psi
